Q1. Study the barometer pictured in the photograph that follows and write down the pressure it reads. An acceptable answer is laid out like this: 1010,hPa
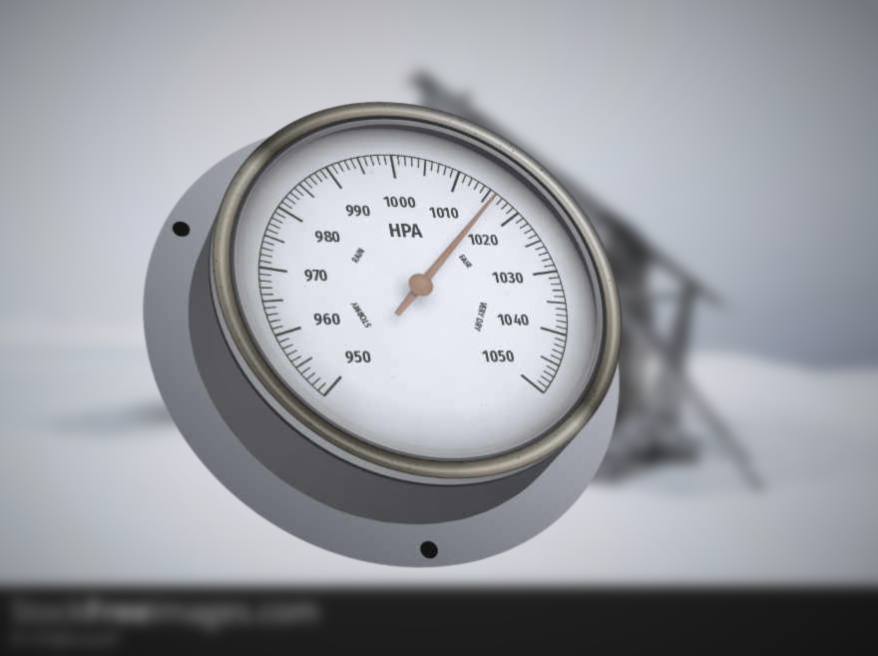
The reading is 1016,hPa
